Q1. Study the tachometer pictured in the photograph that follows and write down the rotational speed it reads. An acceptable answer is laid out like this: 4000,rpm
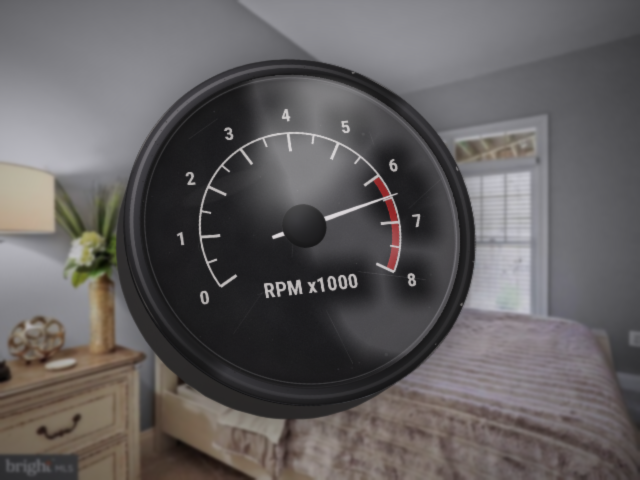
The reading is 6500,rpm
